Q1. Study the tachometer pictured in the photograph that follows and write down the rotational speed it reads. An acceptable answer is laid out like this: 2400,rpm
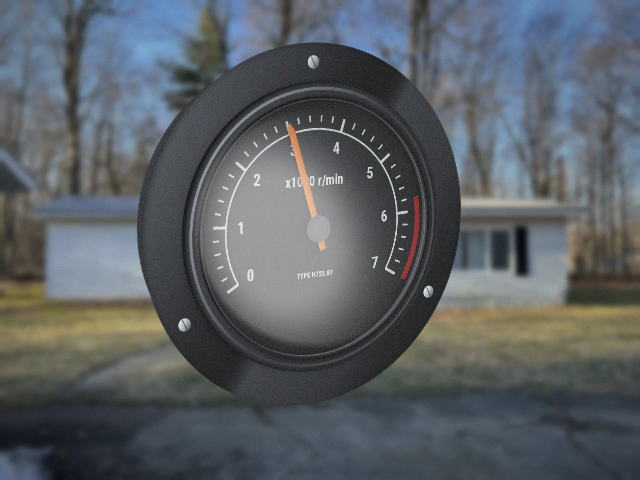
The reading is 3000,rpm
